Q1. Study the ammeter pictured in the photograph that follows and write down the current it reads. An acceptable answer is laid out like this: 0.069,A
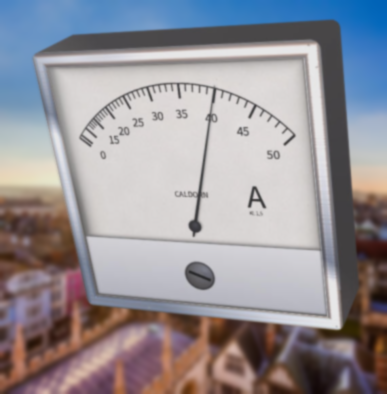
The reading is 40,A
